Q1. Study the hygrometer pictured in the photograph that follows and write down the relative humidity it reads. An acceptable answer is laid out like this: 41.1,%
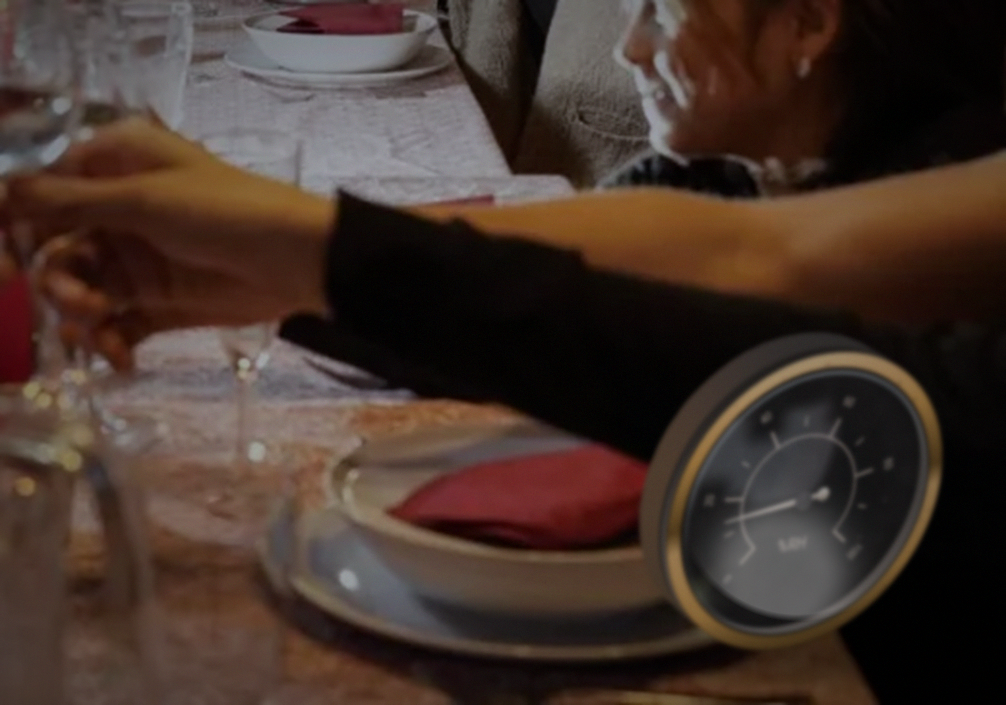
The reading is 15,%
